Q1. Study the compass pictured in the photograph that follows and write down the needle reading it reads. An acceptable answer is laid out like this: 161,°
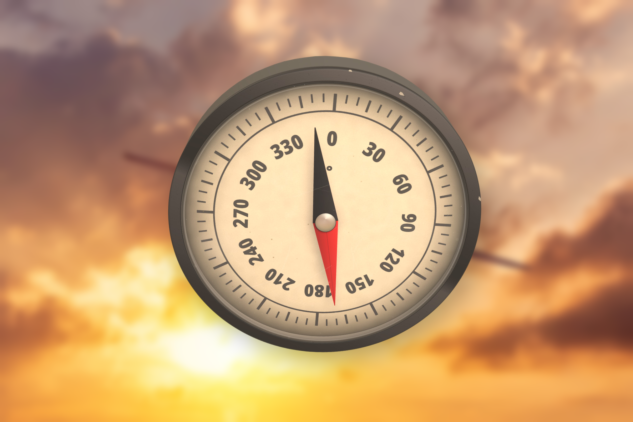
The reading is 170,°
